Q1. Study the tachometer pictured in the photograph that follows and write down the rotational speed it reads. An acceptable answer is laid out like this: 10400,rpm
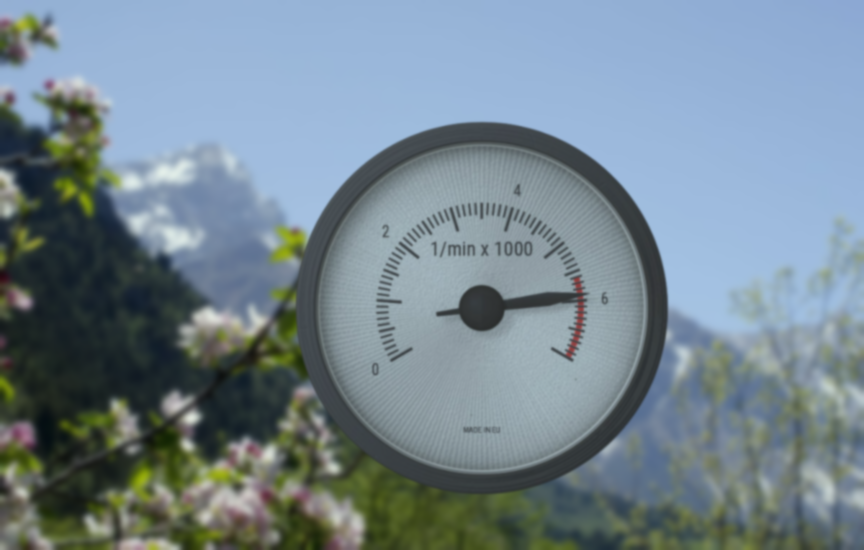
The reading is 5900,rpm
